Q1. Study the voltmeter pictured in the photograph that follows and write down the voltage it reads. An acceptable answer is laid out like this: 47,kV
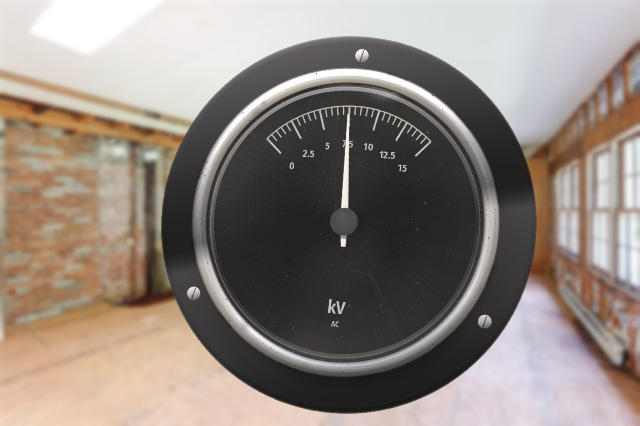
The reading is 7.5,kV
